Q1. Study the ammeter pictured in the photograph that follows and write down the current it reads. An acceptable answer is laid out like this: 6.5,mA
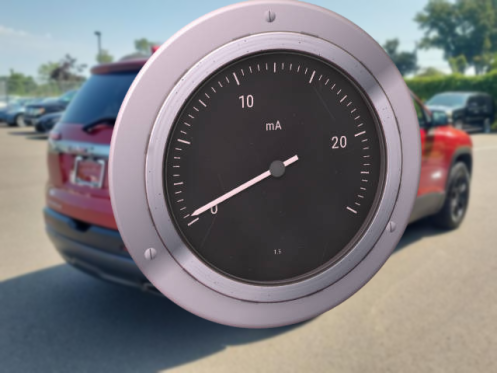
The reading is 0.5,mA
